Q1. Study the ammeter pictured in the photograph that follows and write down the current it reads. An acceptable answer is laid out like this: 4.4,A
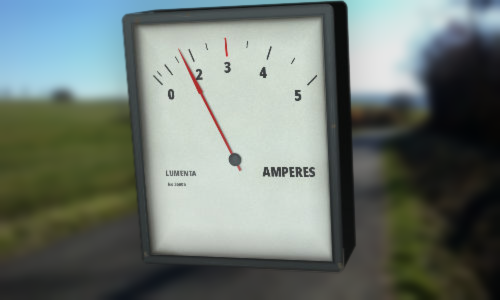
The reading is 1.75,A
